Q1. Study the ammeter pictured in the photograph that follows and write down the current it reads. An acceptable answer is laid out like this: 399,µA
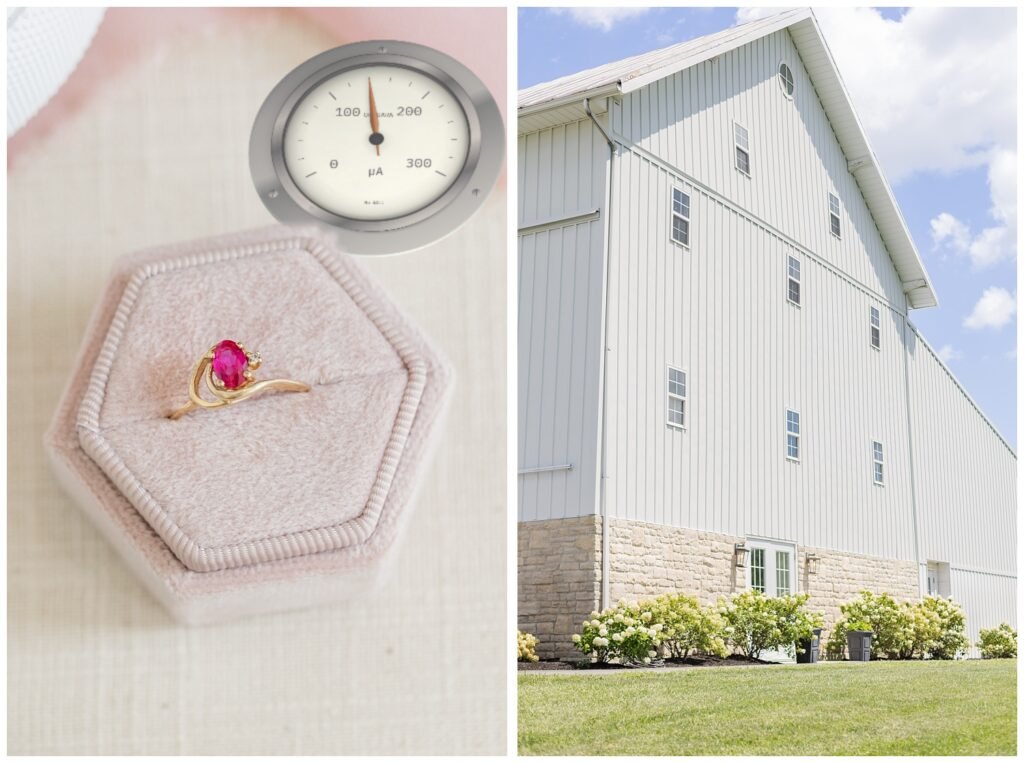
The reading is 140,µA
